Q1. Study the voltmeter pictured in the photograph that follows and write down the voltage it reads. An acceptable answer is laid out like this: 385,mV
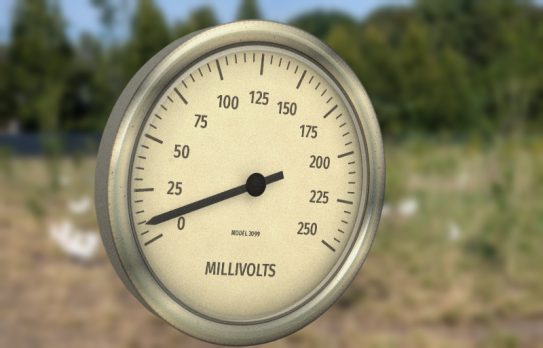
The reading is 10,mV
